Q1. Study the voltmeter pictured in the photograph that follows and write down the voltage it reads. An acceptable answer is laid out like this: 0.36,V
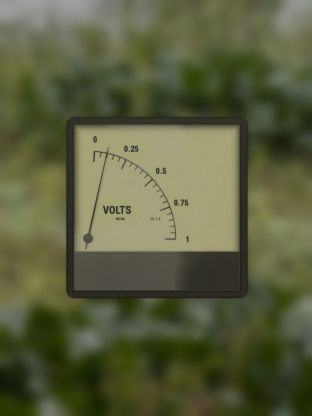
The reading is 0.1,V
